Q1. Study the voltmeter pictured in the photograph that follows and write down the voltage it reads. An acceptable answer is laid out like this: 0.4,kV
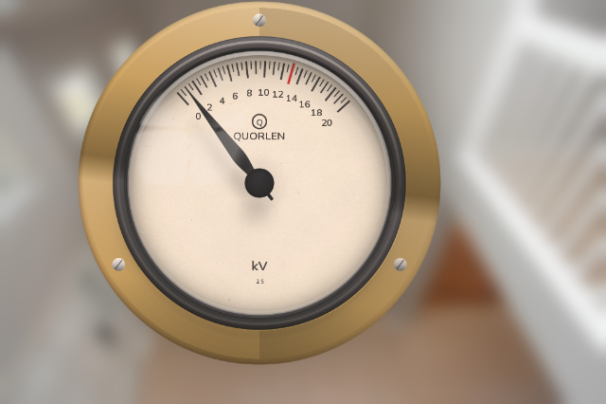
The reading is 1,kV
